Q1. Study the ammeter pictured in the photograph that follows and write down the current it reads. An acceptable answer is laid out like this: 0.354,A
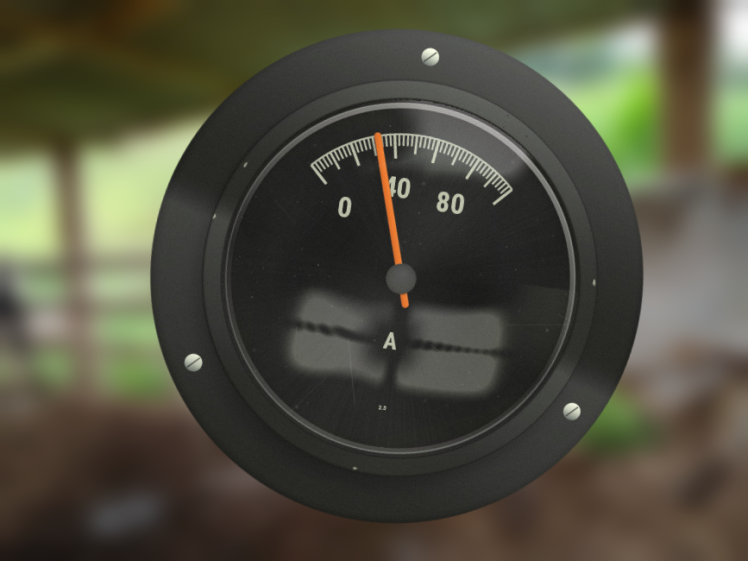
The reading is 32,A
